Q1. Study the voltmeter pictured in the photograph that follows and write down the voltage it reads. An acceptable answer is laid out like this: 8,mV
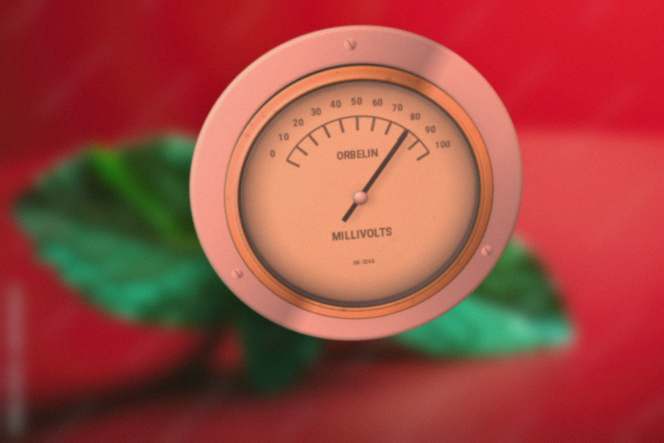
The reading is 80,mV
